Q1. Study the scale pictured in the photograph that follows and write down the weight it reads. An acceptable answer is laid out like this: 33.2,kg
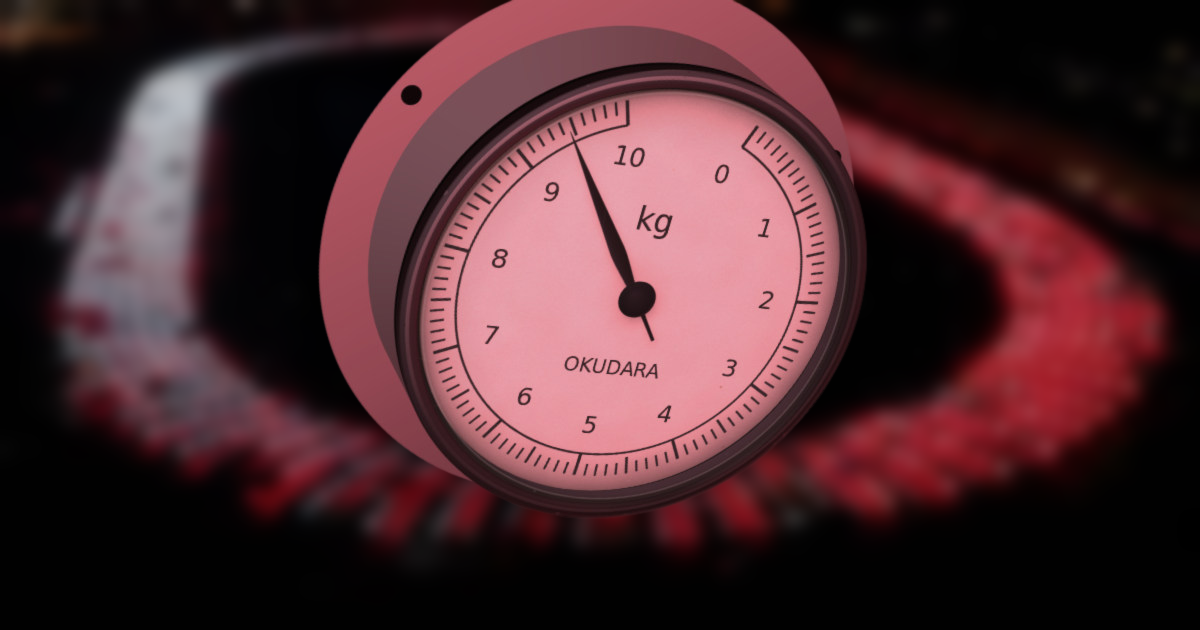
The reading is 9.45,kg
